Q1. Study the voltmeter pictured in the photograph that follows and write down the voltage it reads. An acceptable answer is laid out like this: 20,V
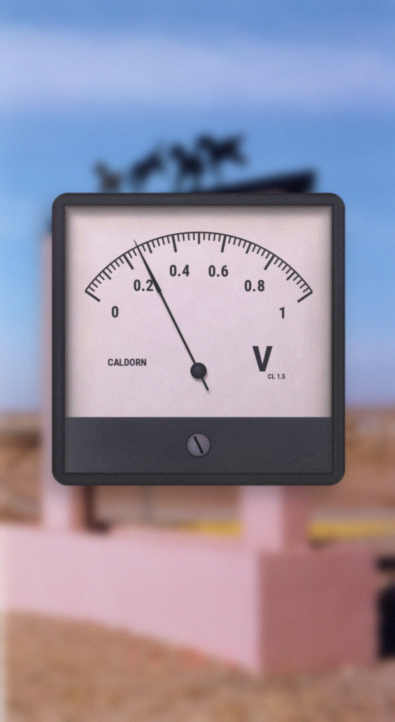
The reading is 0.26,V
